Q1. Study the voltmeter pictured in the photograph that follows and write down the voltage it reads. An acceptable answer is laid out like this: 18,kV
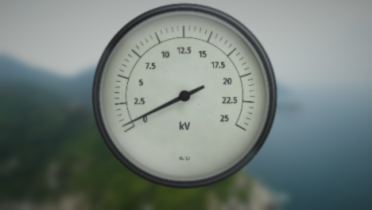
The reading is 0.5,kV
